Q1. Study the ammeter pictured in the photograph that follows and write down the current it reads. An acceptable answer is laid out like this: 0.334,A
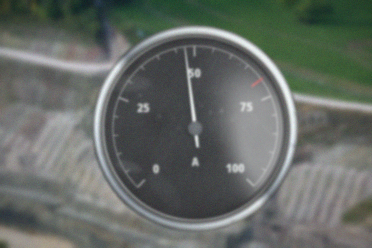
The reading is 47.5,A
